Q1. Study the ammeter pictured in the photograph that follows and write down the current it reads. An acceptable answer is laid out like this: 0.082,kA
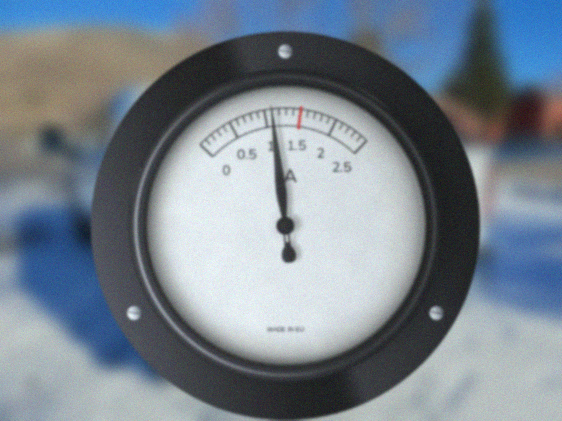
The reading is 1.1,kA
